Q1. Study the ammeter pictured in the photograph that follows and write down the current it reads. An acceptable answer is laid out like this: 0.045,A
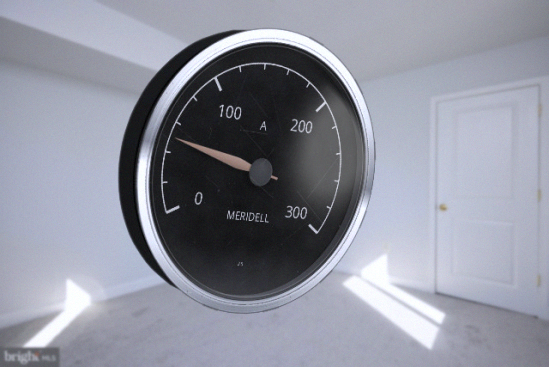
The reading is 50,A
